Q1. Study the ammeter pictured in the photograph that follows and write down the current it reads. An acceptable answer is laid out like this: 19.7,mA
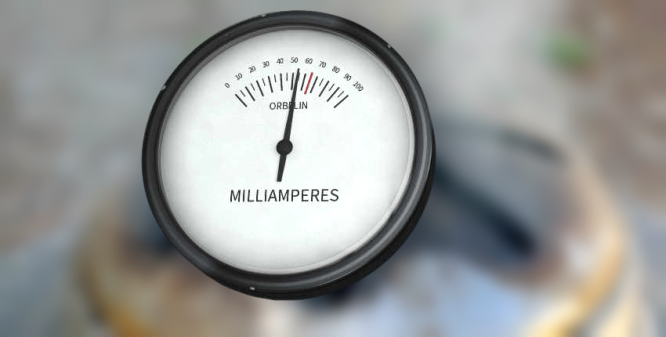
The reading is 55,mA
